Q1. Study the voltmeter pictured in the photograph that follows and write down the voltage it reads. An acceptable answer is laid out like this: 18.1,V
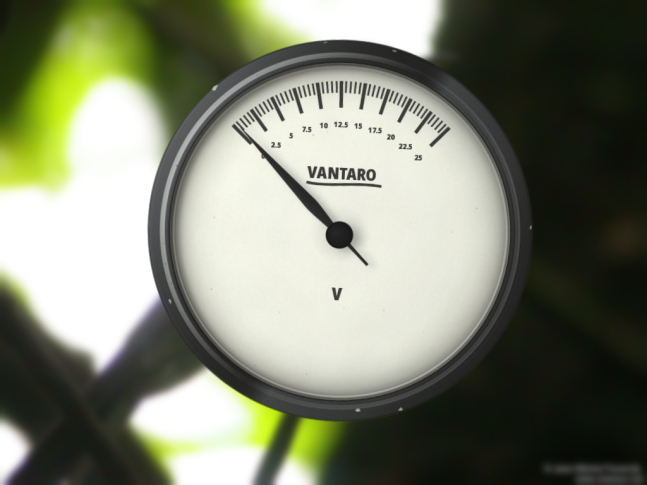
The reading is 0.5,V
